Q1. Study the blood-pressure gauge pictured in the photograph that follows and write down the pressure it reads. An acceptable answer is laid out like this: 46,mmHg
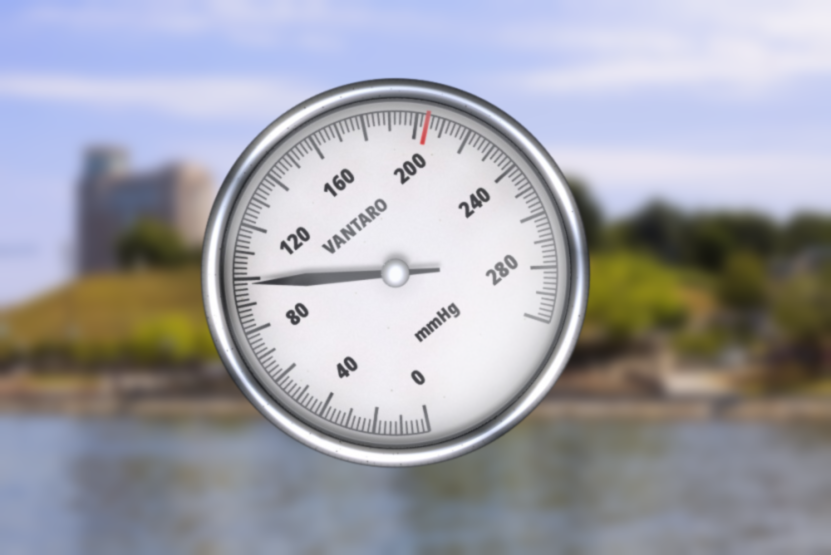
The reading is 98,mmHg
